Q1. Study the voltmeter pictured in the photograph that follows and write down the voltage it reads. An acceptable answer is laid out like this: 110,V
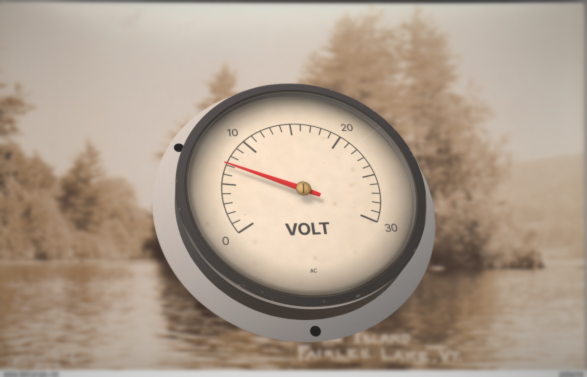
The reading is 7,V
